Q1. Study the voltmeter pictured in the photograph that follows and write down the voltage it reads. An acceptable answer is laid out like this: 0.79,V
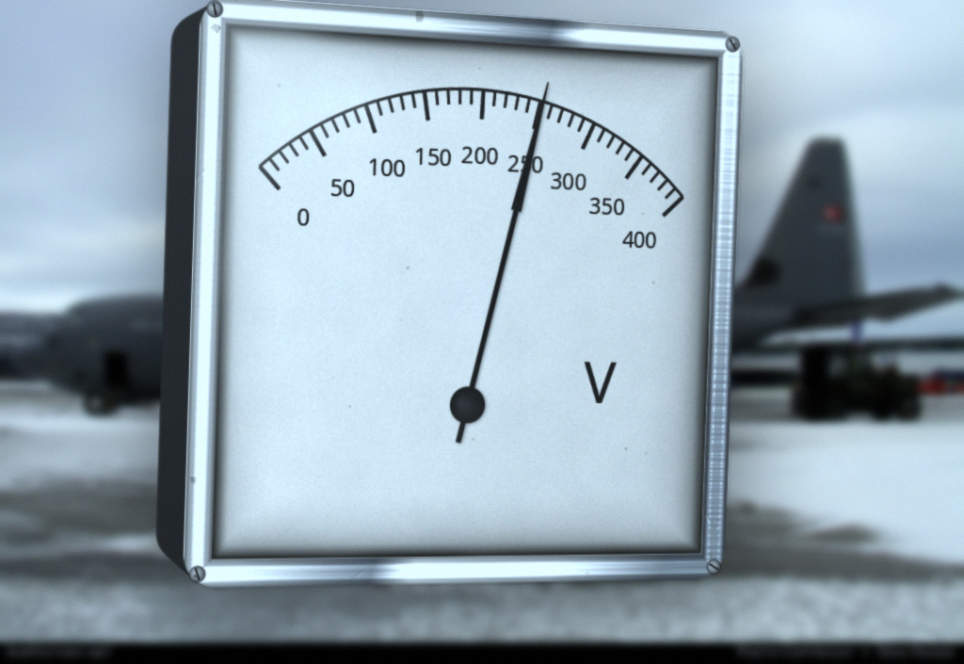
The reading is 250,V
